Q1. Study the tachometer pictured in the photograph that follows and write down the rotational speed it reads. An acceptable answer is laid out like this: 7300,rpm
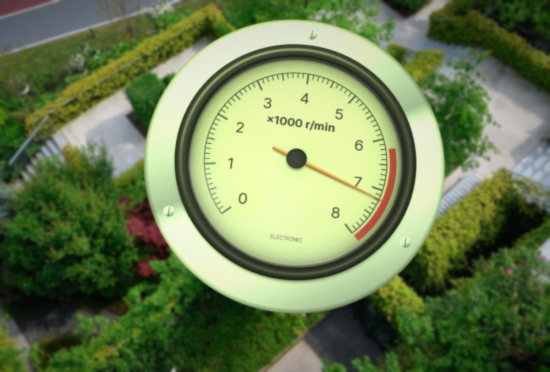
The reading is 7200,rpm
